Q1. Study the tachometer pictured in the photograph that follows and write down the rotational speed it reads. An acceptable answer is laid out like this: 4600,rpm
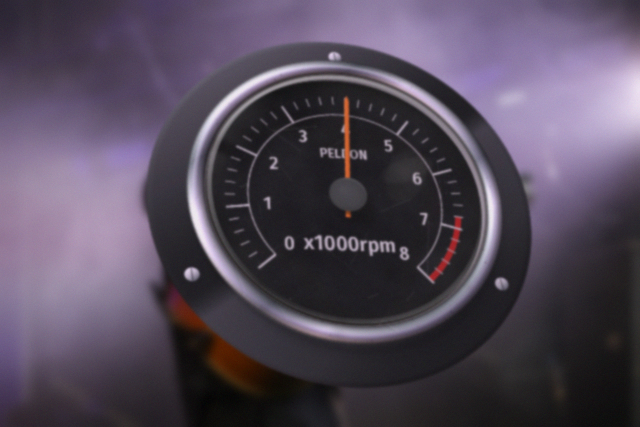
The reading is 4000,rpm
